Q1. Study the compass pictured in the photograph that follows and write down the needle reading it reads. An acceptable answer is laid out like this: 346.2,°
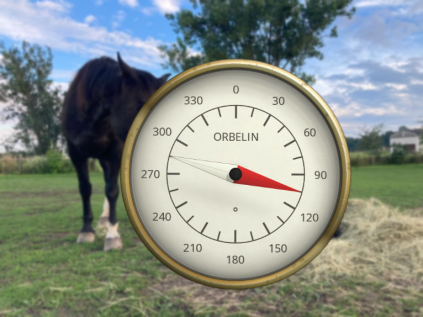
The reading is 105,°
